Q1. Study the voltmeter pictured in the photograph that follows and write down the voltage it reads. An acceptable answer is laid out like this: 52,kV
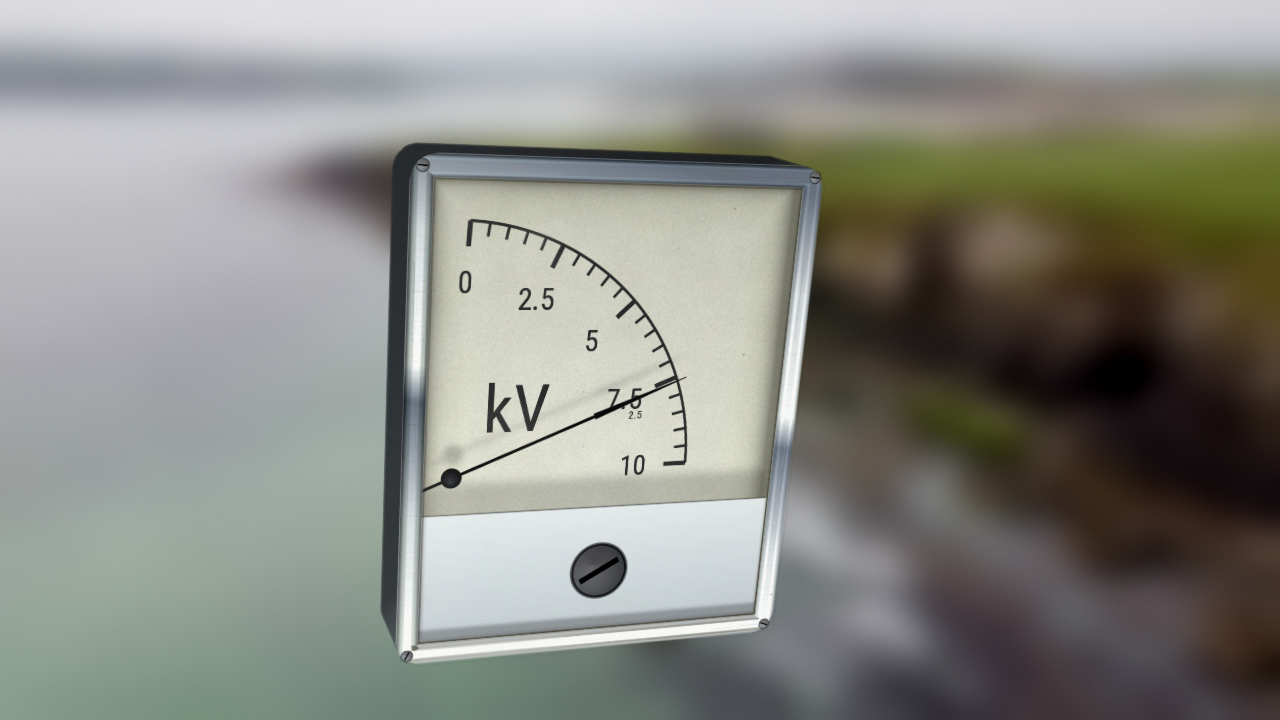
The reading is 7.5,kV
